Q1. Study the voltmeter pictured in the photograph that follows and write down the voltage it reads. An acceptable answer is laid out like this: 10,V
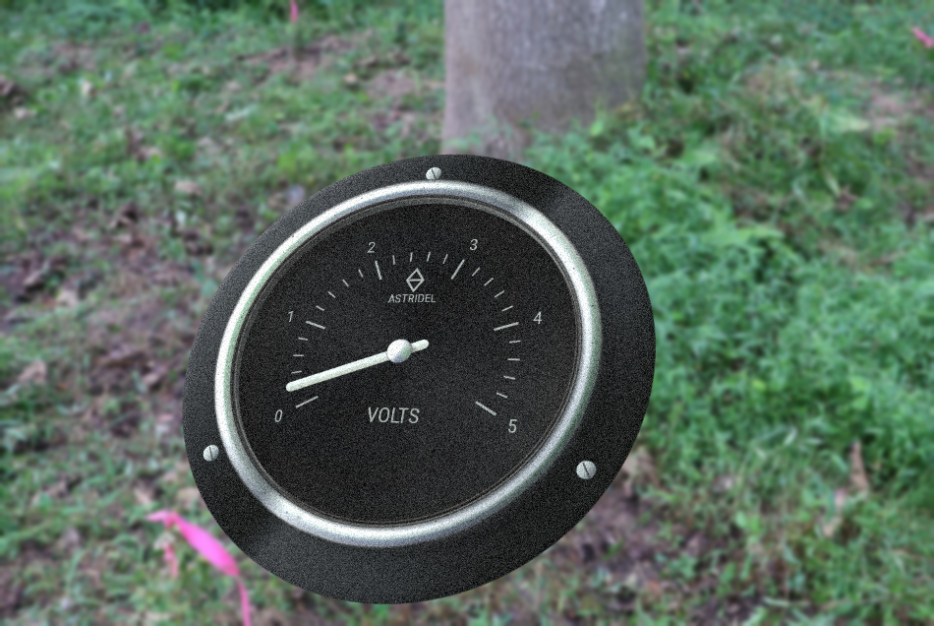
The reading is 0.2,V
